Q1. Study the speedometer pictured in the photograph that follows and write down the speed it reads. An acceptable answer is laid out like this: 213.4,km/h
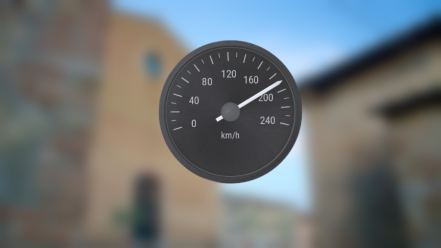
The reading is 190,km/h
